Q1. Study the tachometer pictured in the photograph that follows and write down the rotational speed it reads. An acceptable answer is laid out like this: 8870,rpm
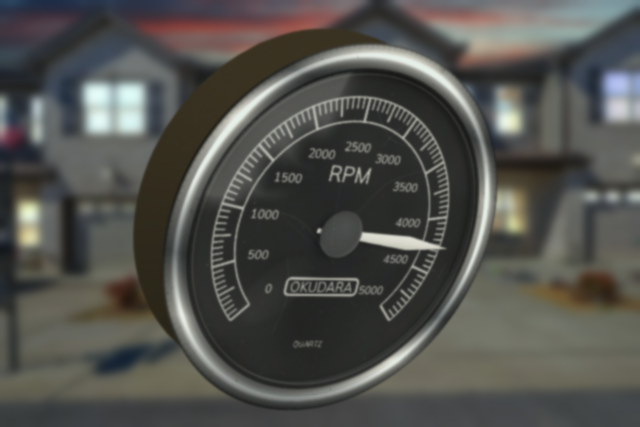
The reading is 4250,rpm
